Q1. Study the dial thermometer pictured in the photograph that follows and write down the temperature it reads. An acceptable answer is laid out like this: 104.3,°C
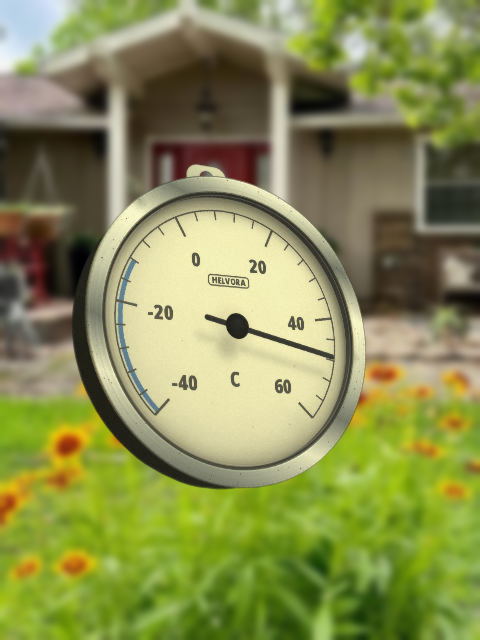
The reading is 48,°C
